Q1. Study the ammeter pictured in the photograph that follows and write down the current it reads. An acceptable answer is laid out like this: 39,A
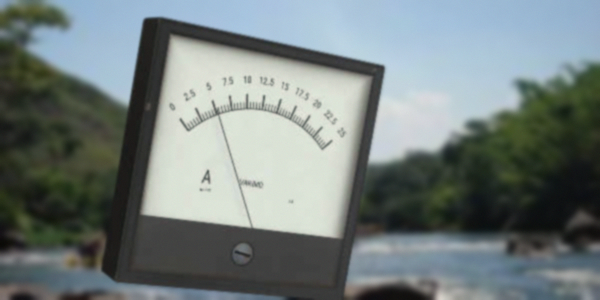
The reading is 5,A
